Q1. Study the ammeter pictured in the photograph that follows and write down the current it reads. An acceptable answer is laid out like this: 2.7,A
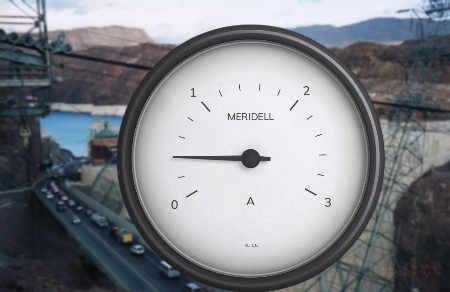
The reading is 0.4,A
